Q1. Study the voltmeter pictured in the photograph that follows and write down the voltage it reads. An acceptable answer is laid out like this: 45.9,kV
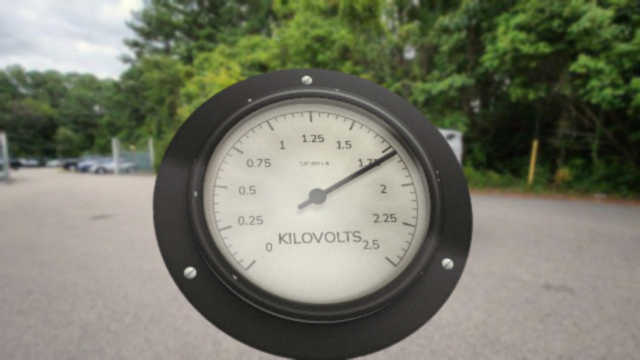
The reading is 1.8,kV
